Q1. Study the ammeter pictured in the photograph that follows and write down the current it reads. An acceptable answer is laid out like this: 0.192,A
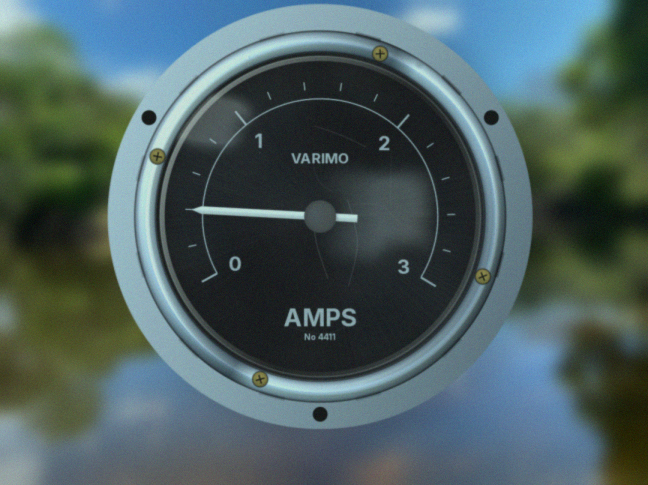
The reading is 0.4,A
